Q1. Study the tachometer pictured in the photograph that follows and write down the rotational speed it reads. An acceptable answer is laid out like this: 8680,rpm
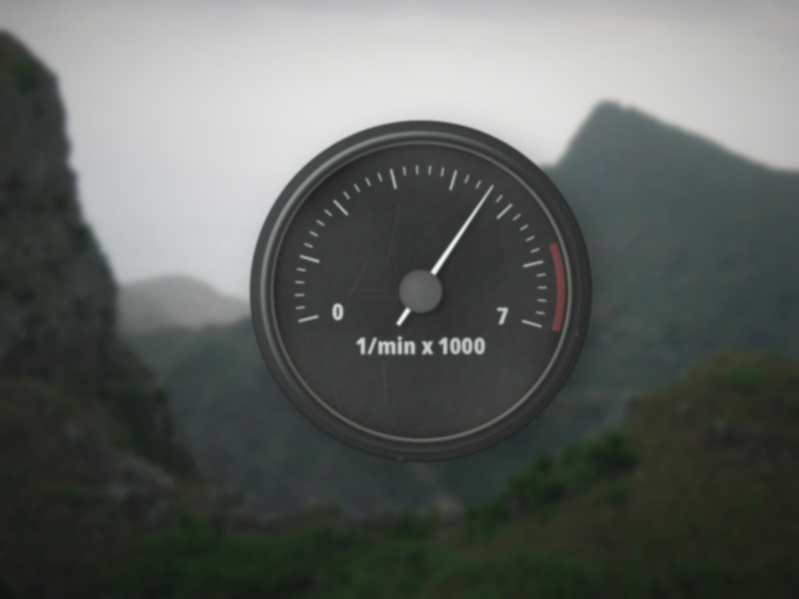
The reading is 4600,rpm
